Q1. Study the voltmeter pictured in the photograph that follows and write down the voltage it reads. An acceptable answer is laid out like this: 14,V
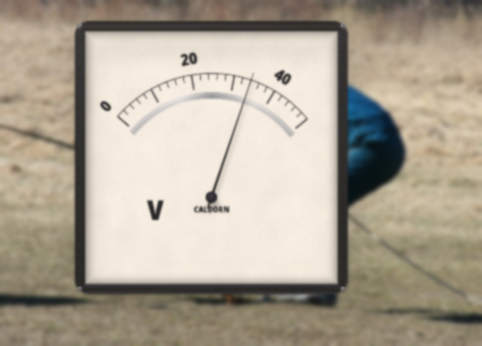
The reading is 34,V
